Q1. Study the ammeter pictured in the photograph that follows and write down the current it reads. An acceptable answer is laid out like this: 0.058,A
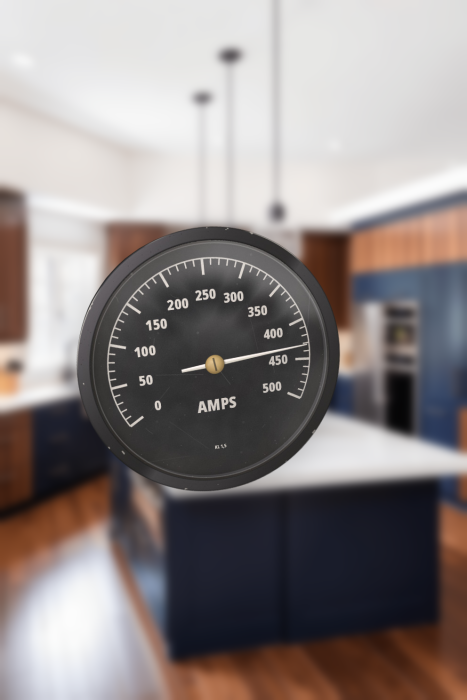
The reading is 430,A
